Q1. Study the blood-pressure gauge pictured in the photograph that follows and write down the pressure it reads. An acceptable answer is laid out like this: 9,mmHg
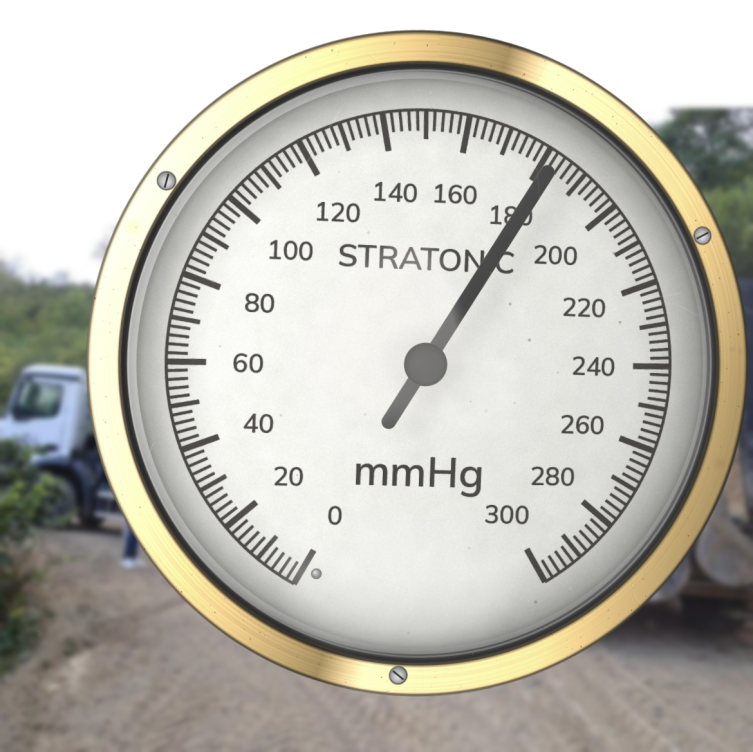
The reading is 182,mmHg
